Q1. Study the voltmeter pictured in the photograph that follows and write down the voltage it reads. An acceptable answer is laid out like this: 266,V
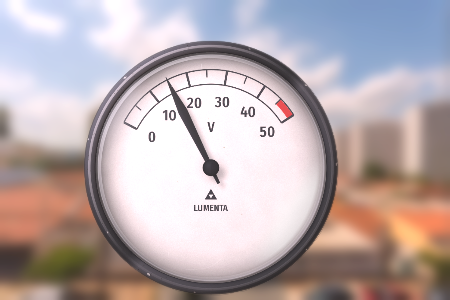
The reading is 15,V
